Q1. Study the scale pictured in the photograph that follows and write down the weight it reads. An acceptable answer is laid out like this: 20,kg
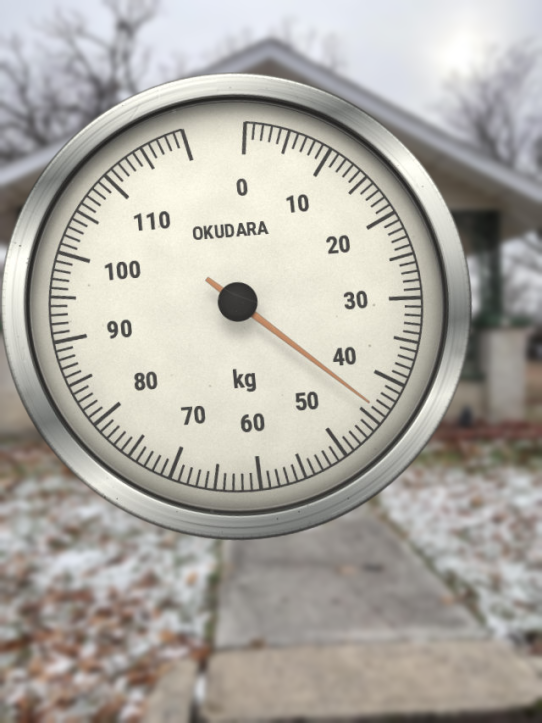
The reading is 44,kg
